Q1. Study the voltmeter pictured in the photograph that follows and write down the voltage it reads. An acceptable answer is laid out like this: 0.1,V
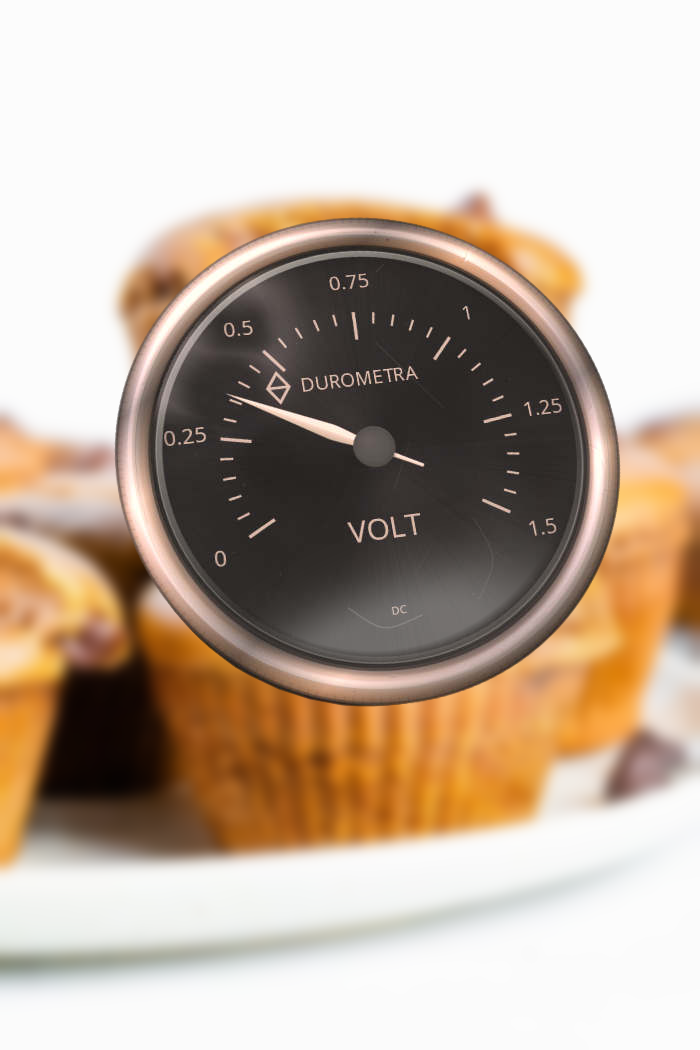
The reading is 0.35,V
